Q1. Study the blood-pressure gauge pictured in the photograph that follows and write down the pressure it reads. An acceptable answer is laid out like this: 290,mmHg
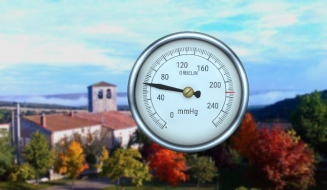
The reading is 60,mmHg
